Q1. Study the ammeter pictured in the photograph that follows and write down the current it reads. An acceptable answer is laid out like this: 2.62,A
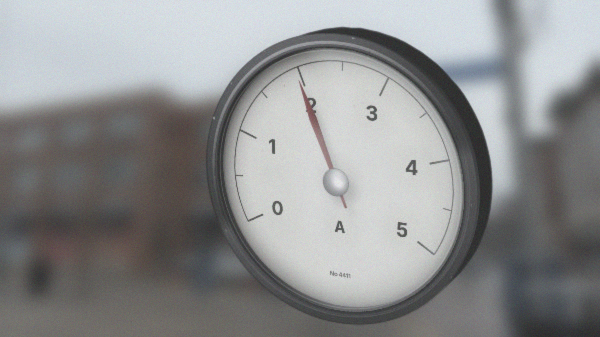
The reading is 2,A
